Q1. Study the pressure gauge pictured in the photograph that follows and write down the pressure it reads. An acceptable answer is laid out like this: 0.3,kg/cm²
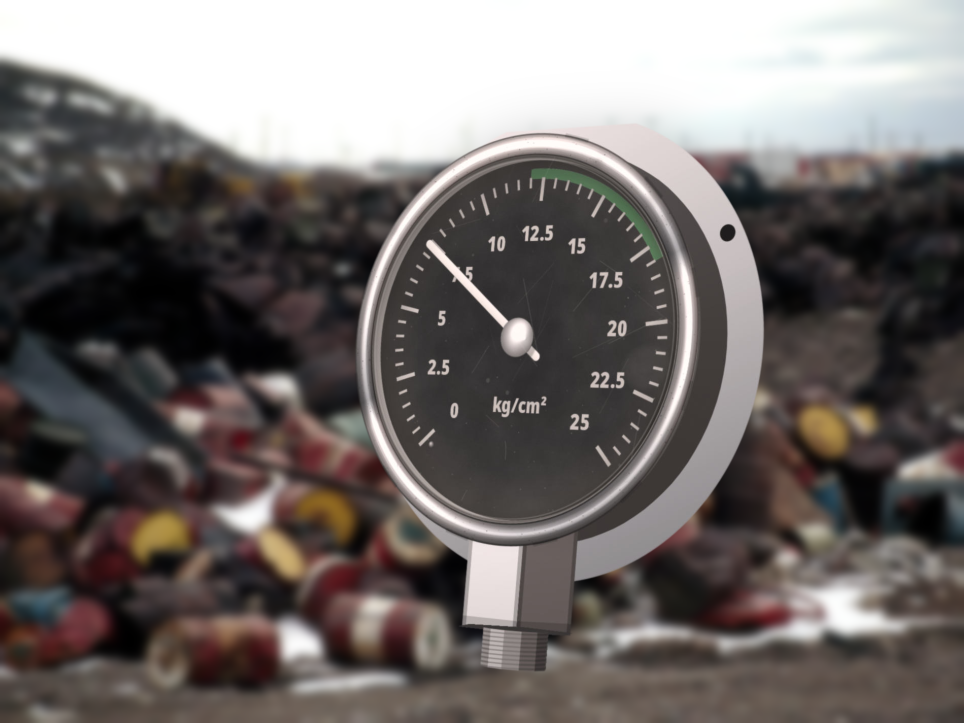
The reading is 7.5,kg/cm²
